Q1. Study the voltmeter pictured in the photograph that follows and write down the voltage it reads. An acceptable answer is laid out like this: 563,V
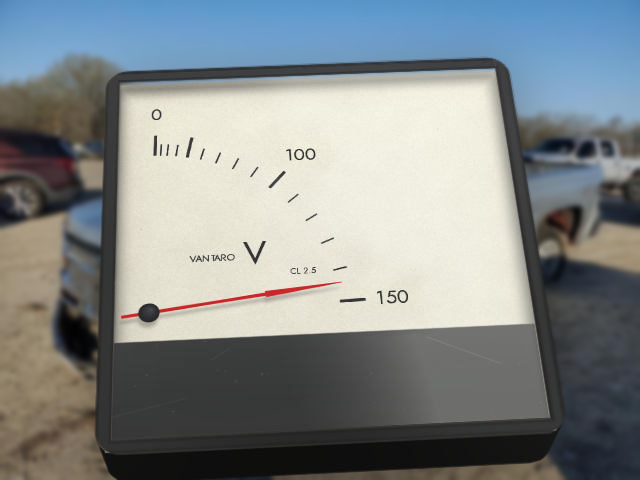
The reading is 145,V
